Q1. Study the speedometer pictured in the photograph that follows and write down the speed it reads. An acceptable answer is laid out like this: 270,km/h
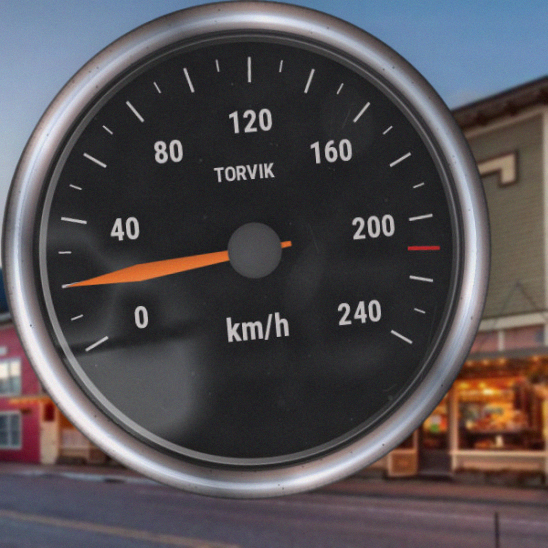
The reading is 20,km/h
